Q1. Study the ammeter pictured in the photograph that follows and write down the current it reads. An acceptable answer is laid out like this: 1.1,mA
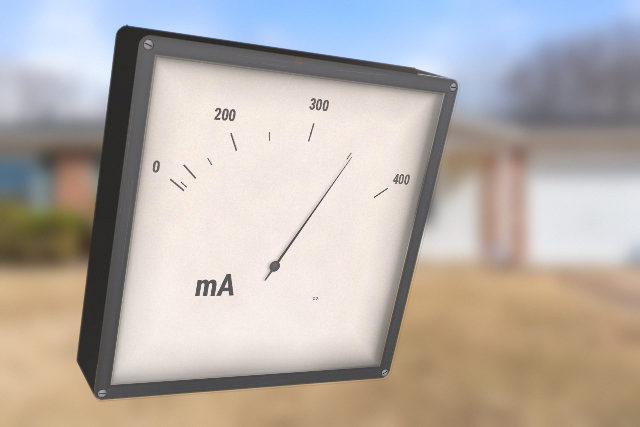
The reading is 350,mA
